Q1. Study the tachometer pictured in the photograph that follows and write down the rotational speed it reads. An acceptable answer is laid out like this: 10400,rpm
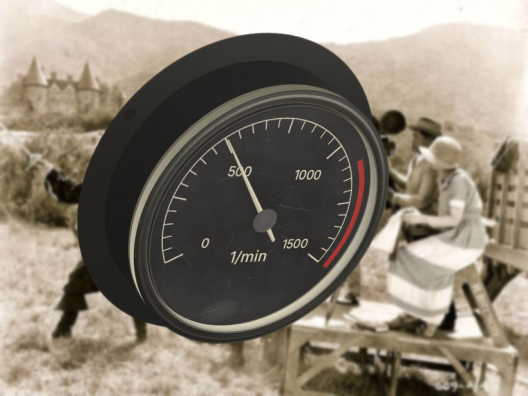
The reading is 500,rpm
